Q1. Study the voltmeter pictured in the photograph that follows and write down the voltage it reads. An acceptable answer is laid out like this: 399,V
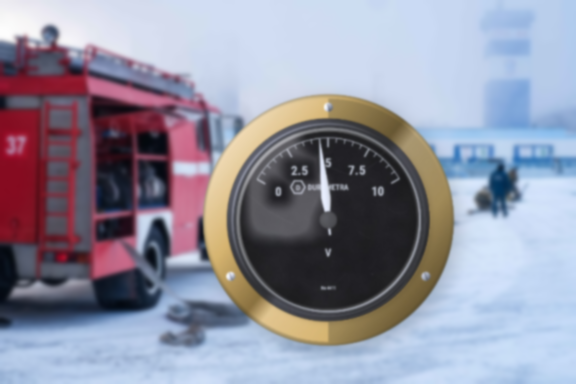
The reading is 4.5,V
